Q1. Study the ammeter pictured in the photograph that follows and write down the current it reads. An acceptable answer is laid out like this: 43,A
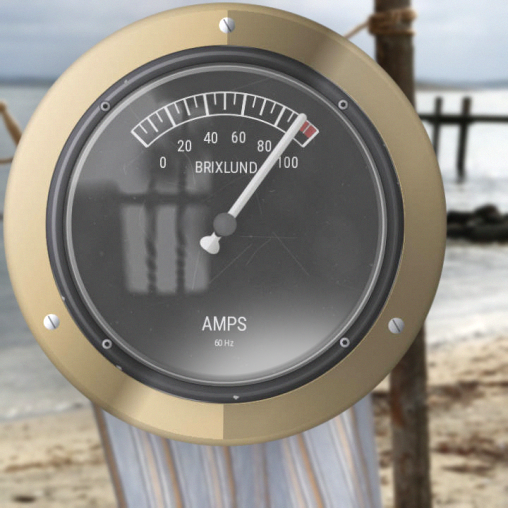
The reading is 90,A
